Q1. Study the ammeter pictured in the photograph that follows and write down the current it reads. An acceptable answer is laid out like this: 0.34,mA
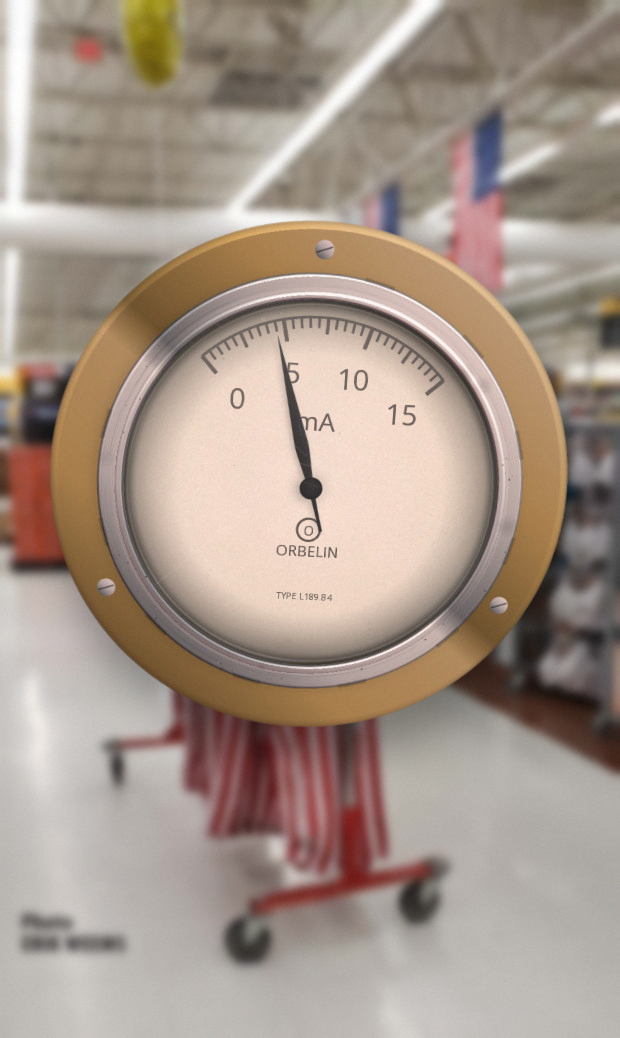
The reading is 4.5,mA
